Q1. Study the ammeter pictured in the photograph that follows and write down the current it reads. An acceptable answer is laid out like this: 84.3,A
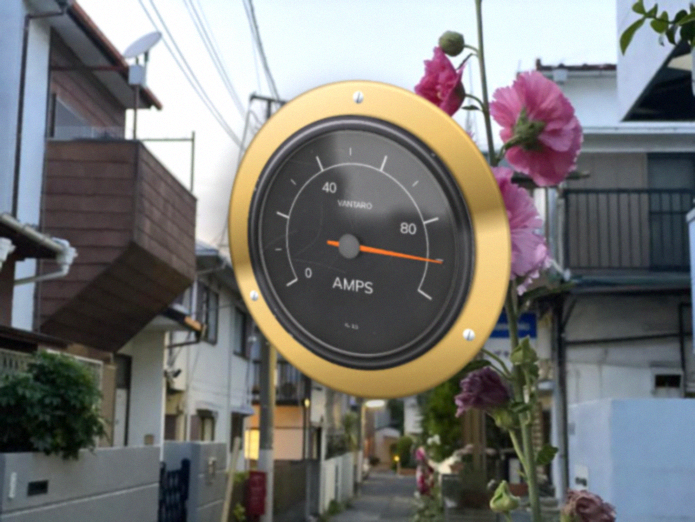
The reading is 90,A
